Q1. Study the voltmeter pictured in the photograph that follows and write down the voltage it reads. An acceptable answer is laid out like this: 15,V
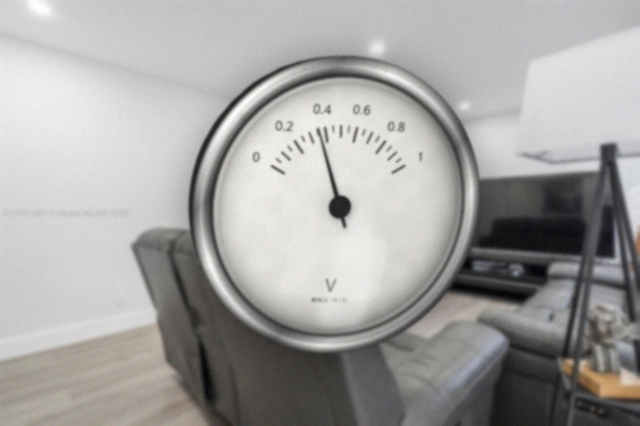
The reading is 0.35,V
